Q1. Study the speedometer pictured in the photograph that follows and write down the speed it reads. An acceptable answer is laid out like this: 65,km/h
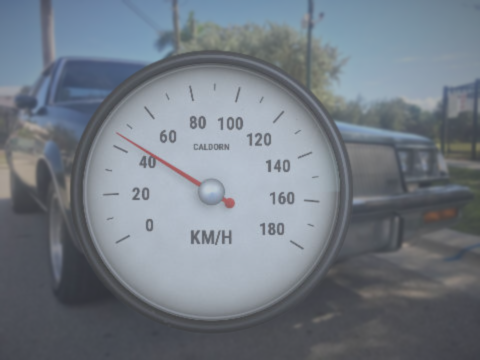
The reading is 45,km/h
